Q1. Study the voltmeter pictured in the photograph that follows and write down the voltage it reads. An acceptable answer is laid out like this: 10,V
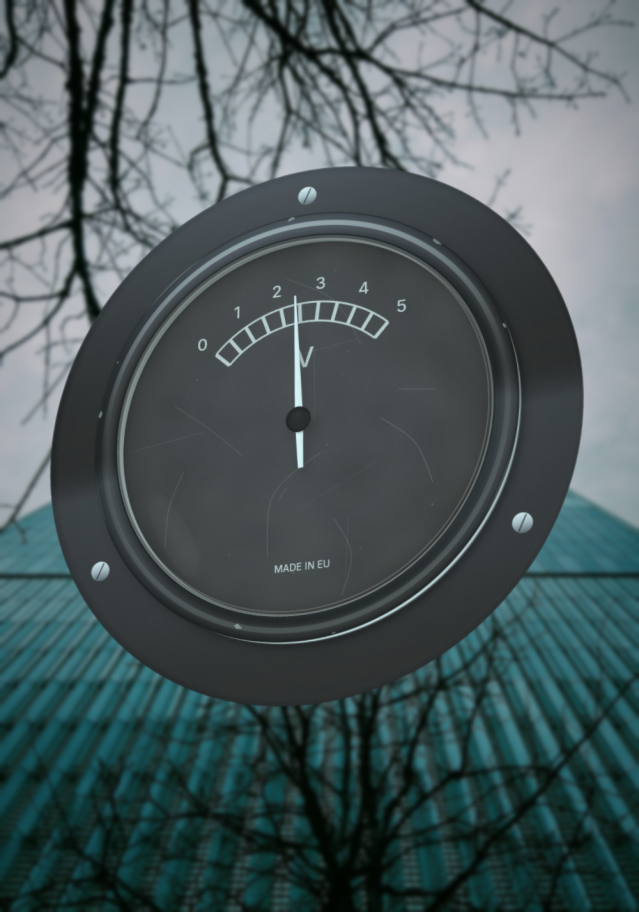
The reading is 2.5,V
